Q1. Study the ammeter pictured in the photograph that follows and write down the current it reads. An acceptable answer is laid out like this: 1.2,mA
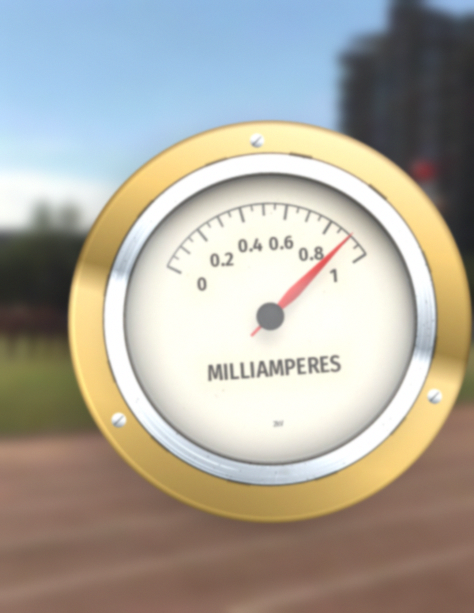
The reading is 0.9,mA
